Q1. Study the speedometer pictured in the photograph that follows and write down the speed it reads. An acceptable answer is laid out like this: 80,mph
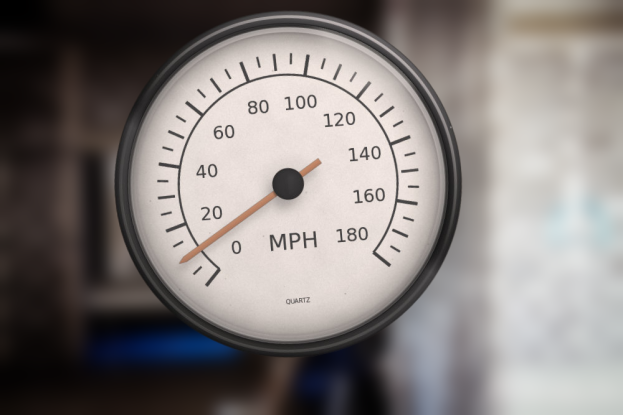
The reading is 10,mph
